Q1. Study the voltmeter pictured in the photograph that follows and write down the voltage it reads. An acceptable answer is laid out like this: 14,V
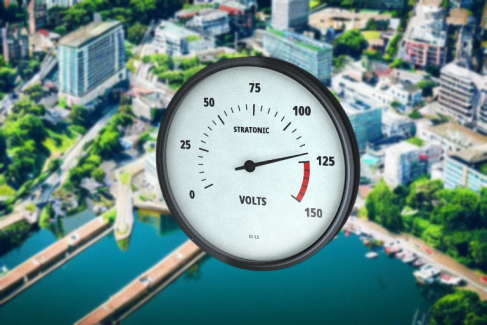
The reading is 120,V
